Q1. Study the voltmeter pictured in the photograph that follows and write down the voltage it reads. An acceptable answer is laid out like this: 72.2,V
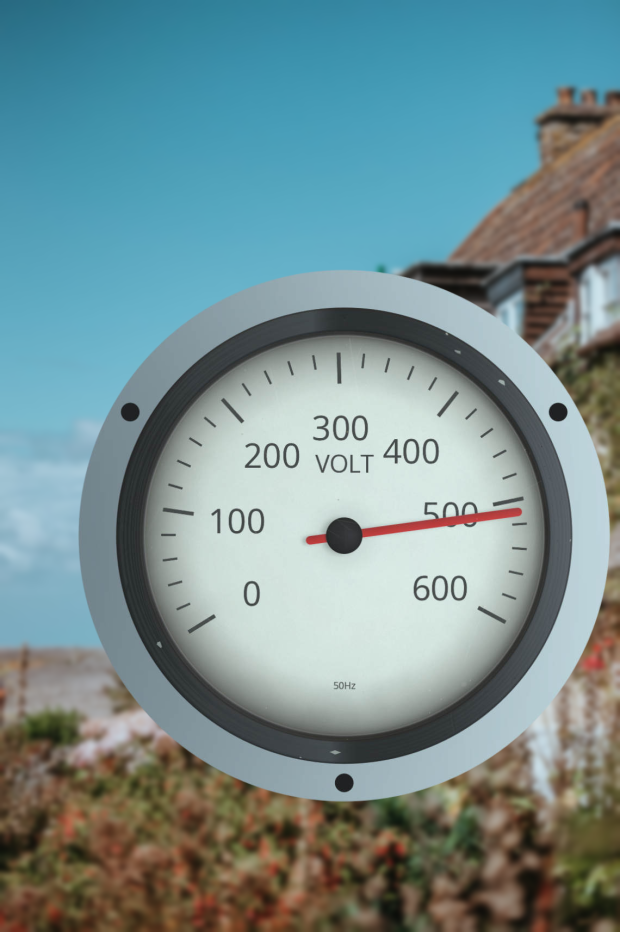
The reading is 510,V
